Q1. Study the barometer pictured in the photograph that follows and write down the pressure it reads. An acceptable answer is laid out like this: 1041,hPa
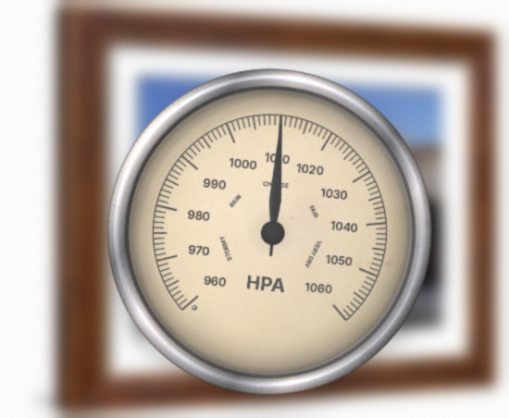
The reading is 1010,hPa
